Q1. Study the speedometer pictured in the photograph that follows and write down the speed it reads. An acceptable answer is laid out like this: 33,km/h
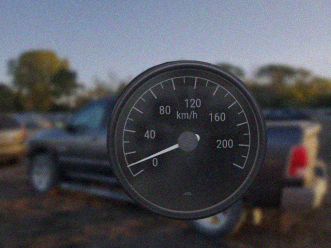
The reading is 10,km/h
